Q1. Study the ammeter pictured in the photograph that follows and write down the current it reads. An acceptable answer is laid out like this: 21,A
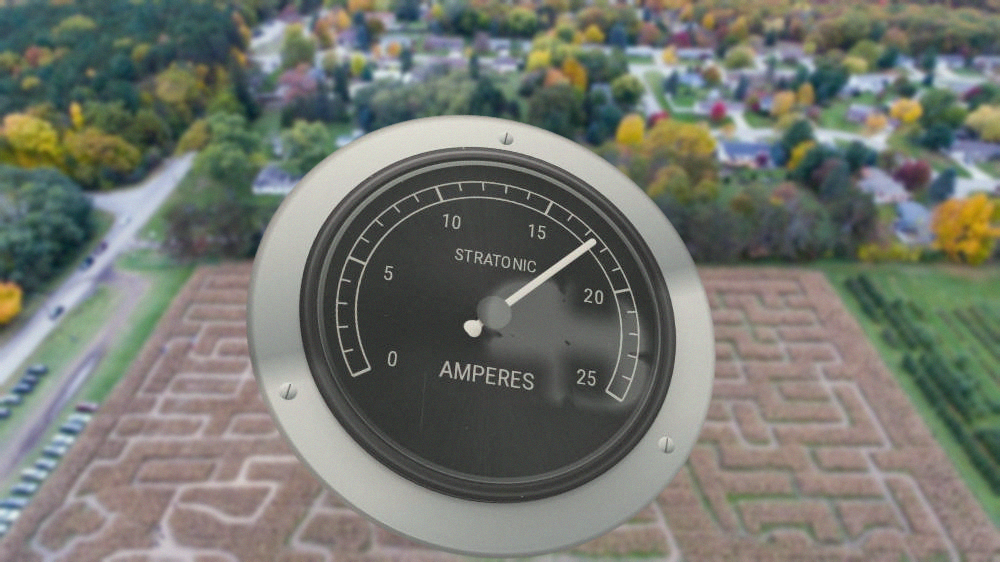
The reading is 17.5,A
